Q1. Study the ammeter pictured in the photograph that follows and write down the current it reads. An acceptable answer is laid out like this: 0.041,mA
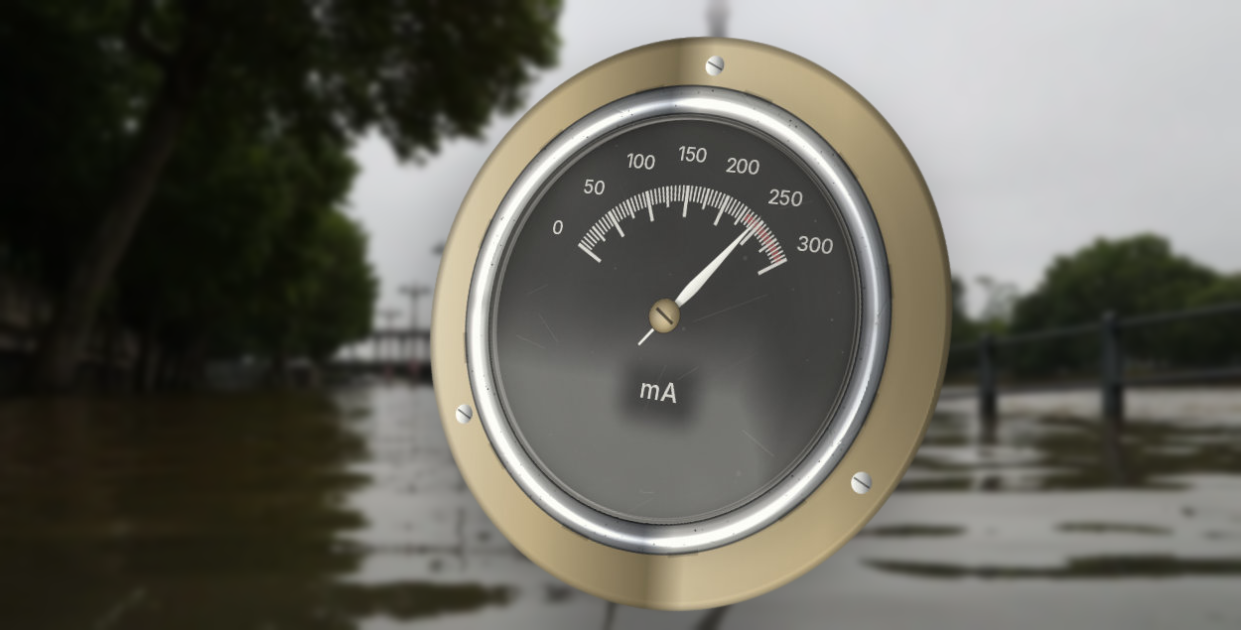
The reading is 250,mA
